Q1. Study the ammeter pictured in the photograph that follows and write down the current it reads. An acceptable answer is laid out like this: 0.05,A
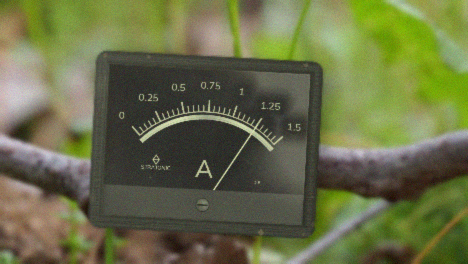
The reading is 1.25,A
